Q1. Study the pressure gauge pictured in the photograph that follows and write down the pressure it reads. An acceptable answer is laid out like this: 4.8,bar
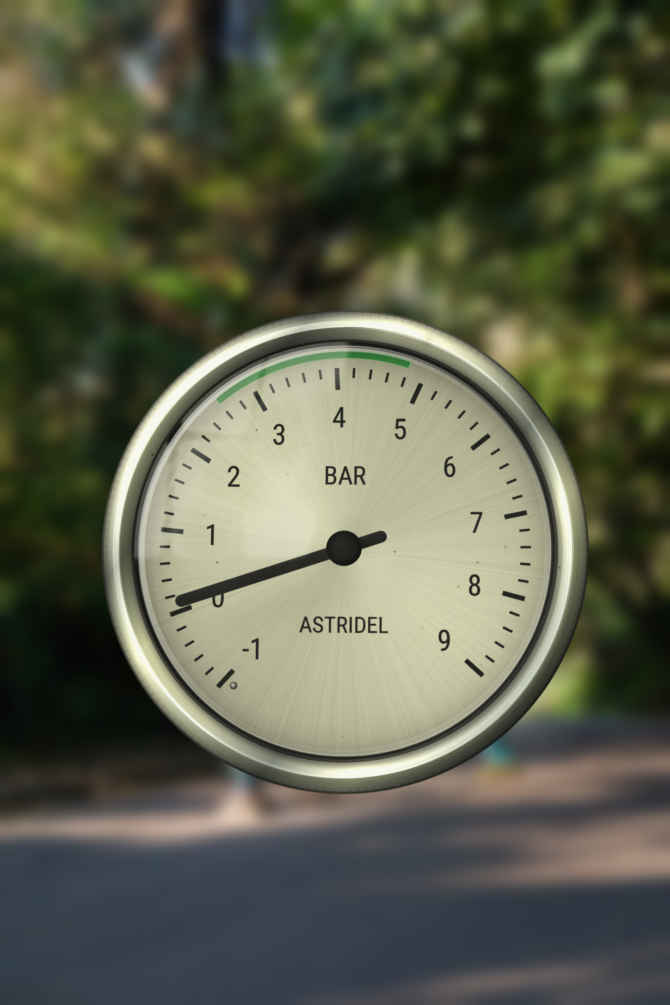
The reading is 0.1,bar
